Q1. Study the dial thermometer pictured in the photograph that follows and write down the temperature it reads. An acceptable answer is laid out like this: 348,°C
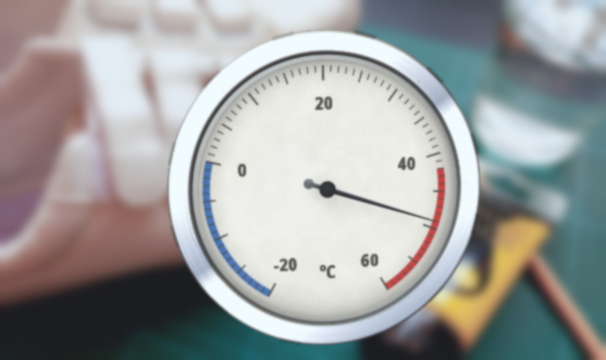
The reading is 49,°C
